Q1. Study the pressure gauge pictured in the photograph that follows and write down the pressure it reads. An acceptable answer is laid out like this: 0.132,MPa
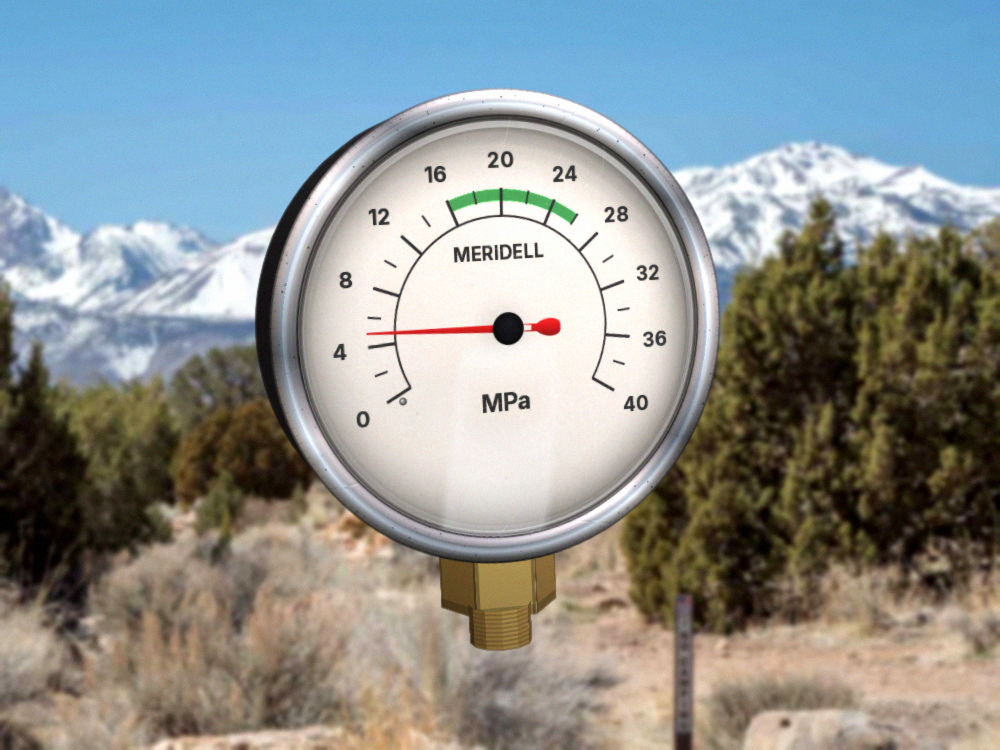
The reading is 5,MPa
